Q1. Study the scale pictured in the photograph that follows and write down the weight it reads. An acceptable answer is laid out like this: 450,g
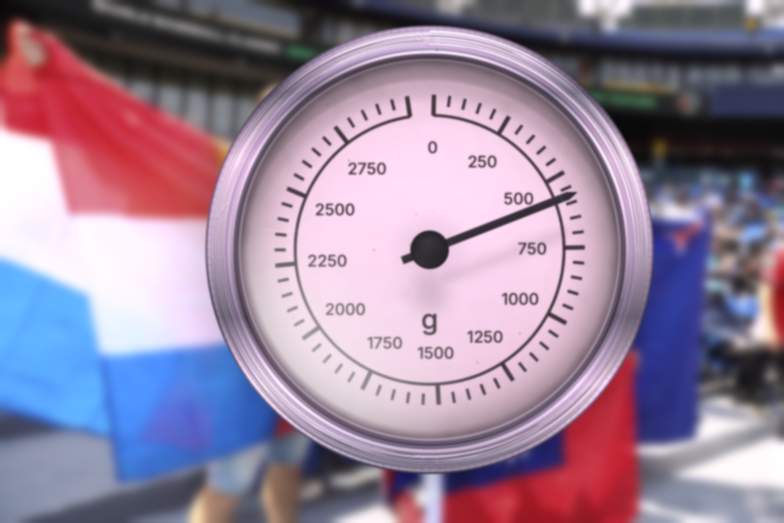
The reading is 575,g
